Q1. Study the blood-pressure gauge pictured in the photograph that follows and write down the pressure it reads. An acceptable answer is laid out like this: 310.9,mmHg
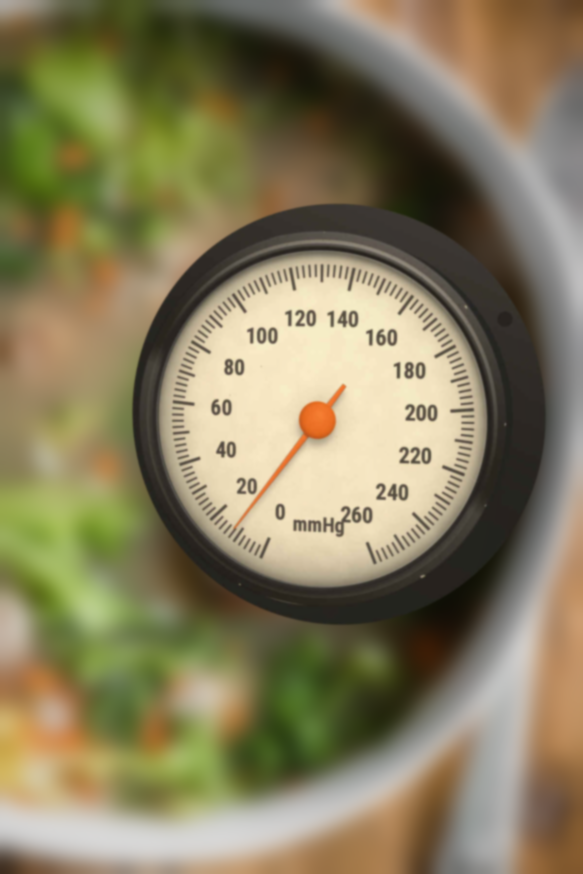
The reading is 12,mmHg
